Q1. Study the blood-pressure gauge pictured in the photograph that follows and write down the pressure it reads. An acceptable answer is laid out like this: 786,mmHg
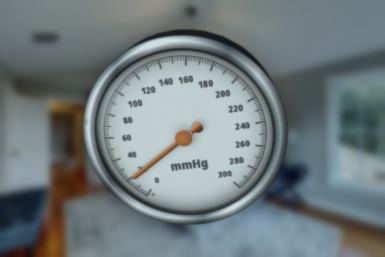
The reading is 20,mmHg
